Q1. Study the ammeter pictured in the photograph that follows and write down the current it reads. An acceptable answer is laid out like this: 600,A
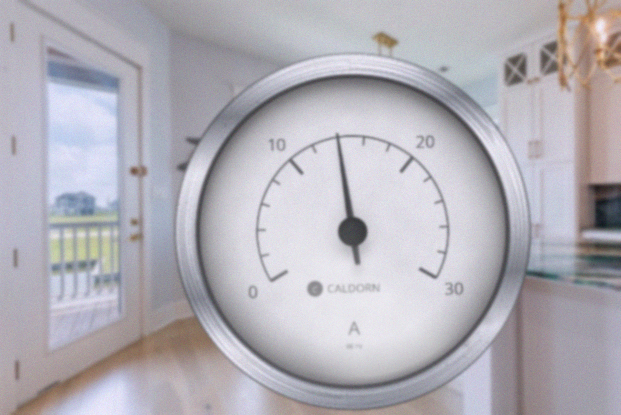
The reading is 14,A
